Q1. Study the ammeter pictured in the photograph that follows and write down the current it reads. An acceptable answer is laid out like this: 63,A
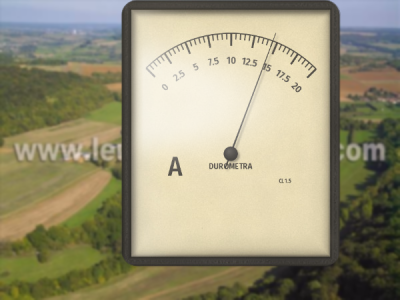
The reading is 14.5,A
